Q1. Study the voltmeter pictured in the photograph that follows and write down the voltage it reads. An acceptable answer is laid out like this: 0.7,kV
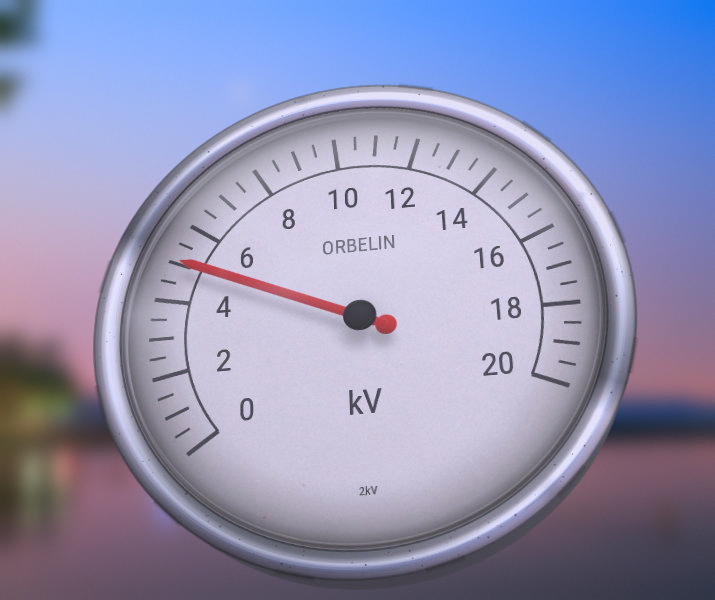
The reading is 5,kV
